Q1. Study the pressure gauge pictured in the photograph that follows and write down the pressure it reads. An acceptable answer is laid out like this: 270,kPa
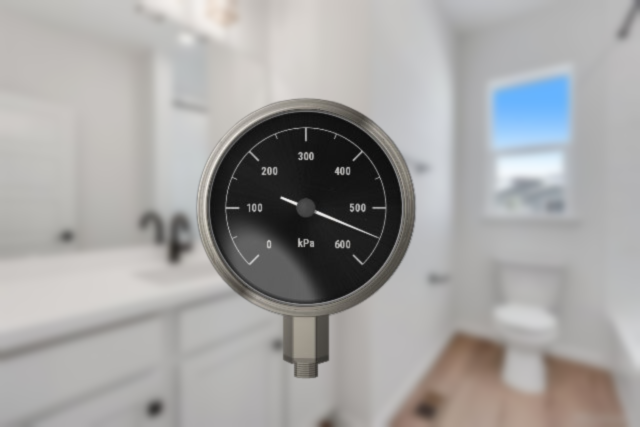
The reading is 550,kPa
